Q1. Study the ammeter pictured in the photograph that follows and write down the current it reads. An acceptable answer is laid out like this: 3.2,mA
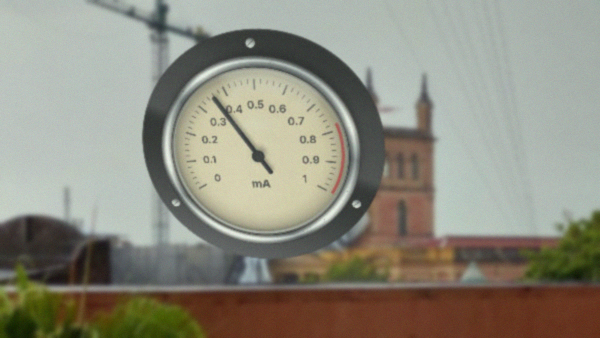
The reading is 0.36,mA
